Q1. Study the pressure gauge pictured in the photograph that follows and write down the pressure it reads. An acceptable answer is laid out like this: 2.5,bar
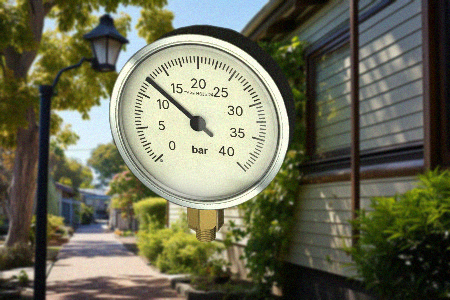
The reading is 12.5,bar
